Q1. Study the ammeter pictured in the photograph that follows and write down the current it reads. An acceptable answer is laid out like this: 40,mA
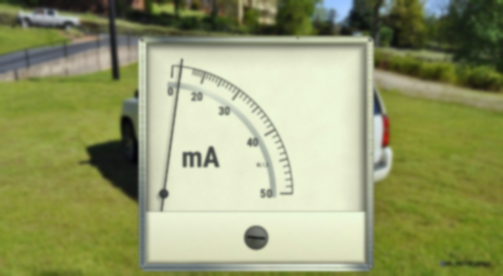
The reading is 10,mA
